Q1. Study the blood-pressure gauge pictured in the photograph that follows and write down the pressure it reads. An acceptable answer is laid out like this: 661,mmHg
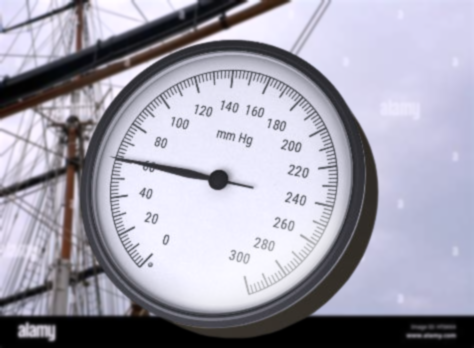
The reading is 60,mmHg
